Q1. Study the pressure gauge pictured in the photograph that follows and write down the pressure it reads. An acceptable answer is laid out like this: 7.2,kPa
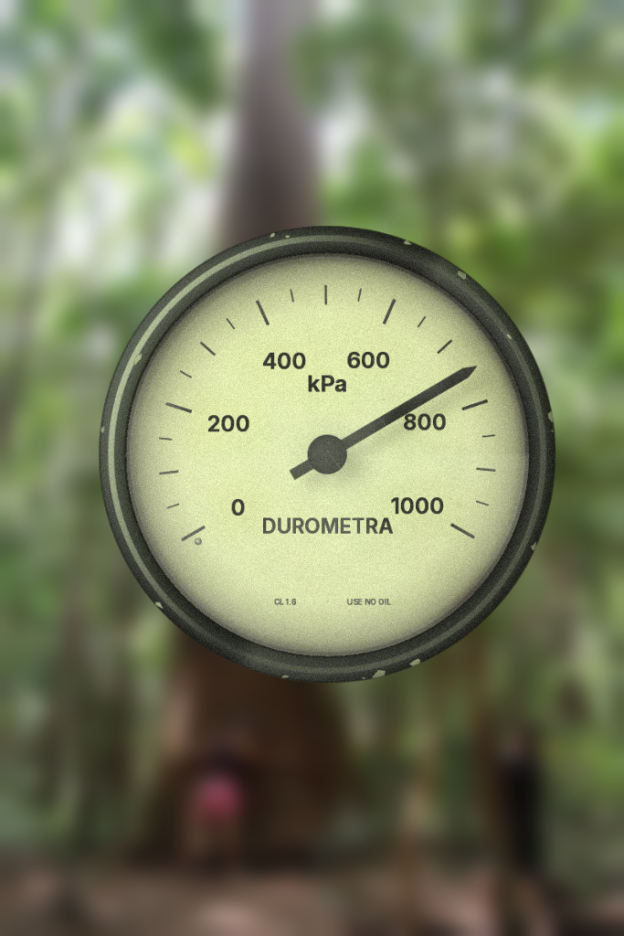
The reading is 750,kPa
